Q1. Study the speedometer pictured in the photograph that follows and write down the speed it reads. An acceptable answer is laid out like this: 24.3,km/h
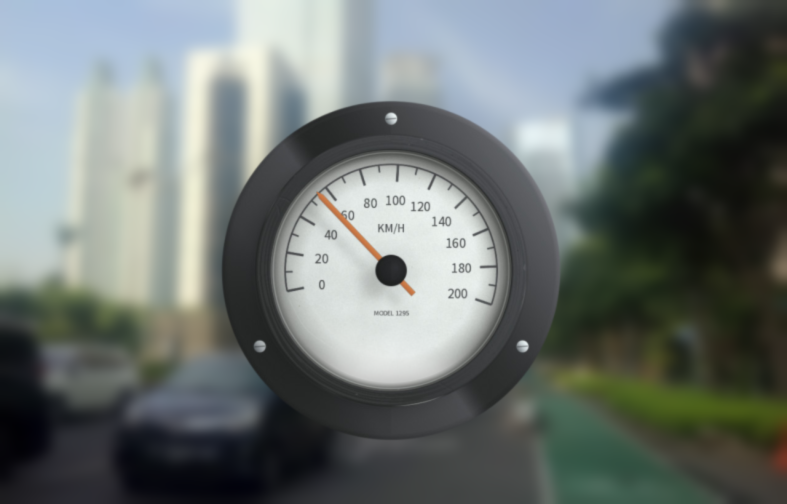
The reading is 55,km/h
